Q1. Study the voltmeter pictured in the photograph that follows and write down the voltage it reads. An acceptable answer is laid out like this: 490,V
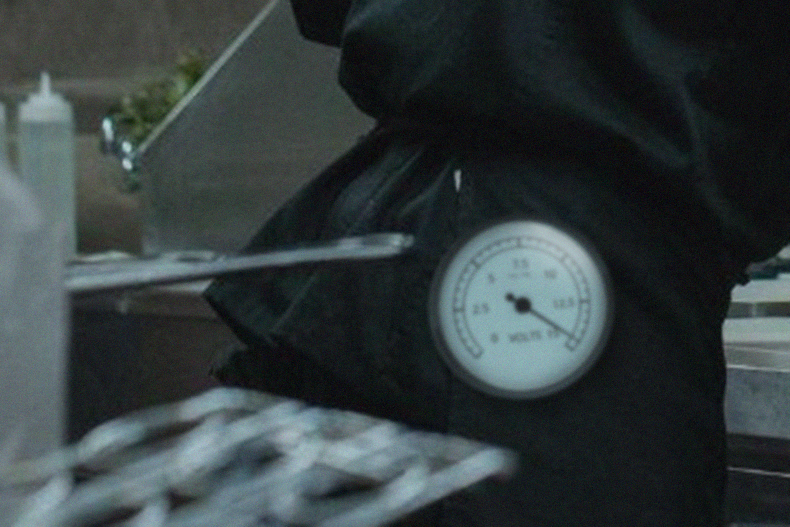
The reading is 14.5,V
